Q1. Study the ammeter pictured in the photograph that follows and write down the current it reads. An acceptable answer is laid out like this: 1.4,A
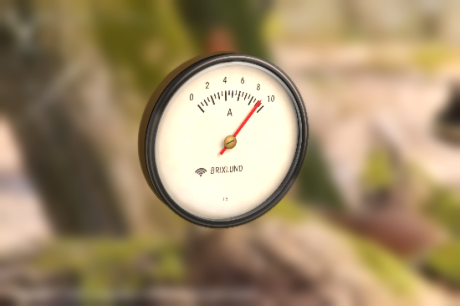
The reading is 9,A
